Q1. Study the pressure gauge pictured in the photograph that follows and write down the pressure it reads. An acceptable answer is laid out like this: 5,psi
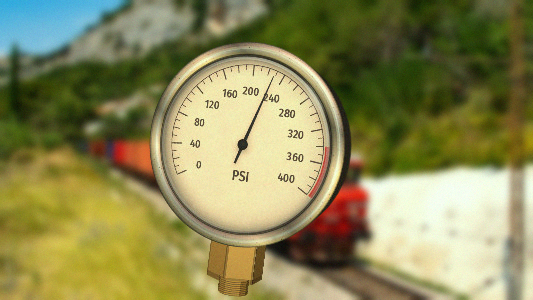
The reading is 230,psi
